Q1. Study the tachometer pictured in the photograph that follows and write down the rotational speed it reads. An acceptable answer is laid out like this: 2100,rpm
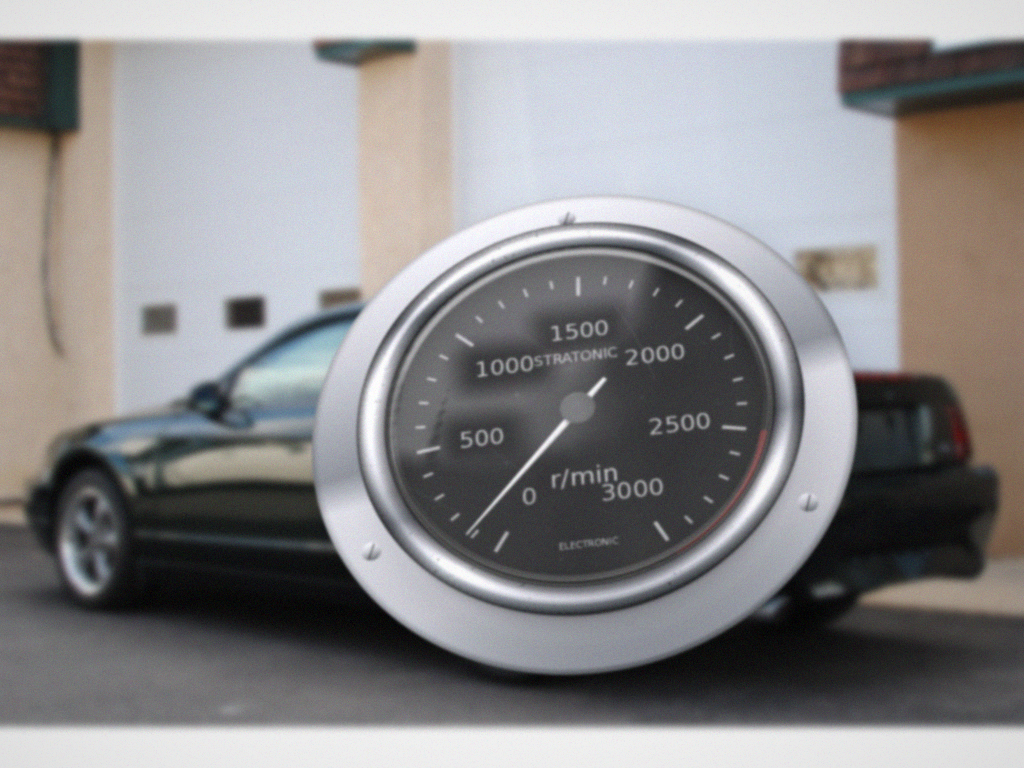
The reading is 100,rpm
